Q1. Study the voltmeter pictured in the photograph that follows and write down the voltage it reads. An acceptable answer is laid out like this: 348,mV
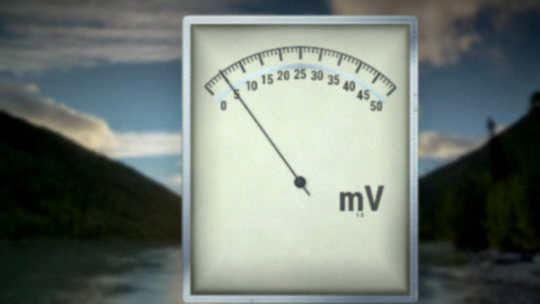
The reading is 5,mV
